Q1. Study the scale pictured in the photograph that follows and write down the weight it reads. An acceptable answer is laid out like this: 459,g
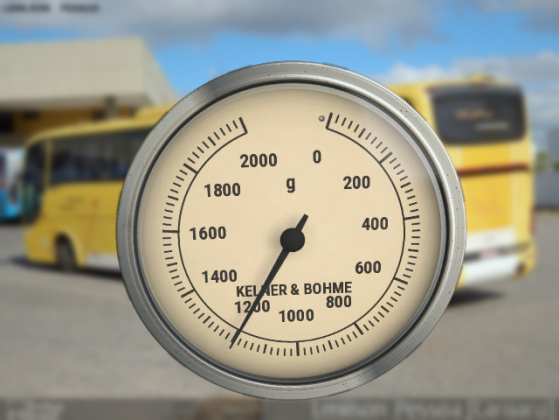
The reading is 1200,g
